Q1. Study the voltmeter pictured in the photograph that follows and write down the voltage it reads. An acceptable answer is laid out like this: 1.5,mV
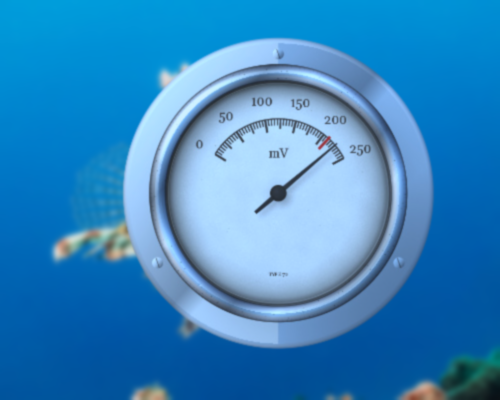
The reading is 225,mV
